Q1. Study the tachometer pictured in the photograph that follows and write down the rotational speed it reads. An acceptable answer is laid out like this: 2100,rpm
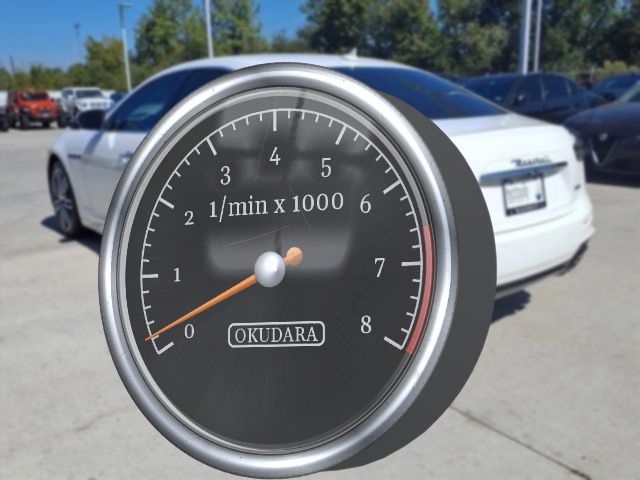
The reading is 200,rpm
